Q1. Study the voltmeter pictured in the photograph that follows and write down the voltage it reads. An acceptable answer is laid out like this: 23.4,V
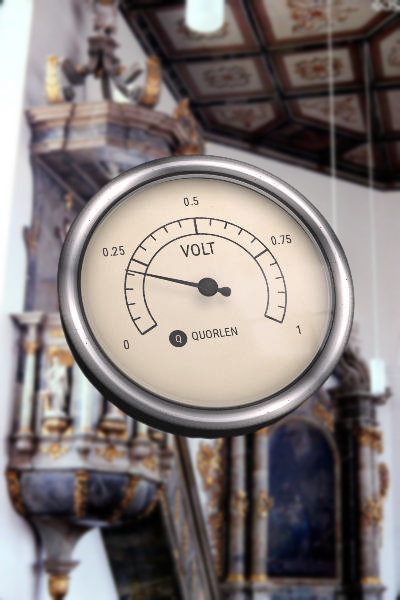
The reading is 0.2,V
